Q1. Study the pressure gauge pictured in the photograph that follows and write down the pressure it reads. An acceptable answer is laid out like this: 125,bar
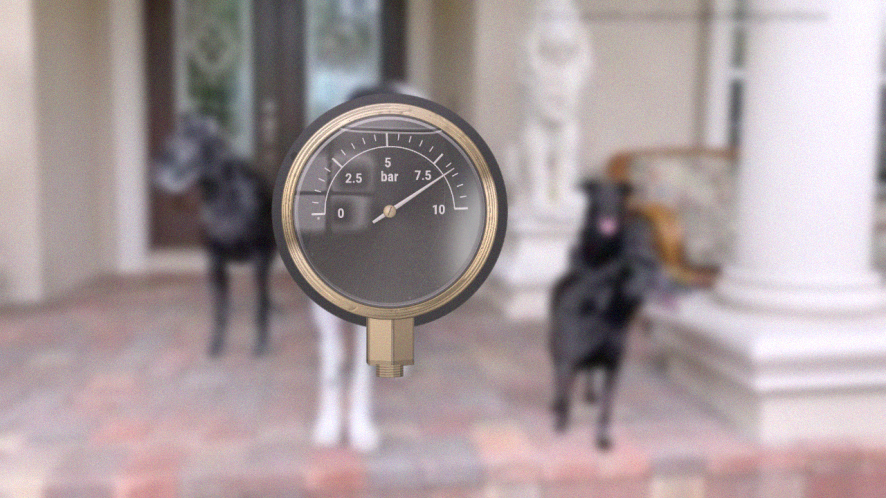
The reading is 8.25,bar
